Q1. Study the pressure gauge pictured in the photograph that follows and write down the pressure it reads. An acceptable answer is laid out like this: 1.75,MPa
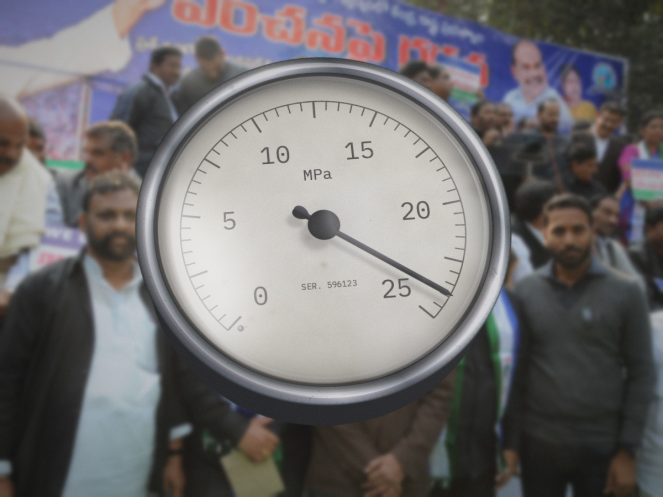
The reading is 24,MPa
